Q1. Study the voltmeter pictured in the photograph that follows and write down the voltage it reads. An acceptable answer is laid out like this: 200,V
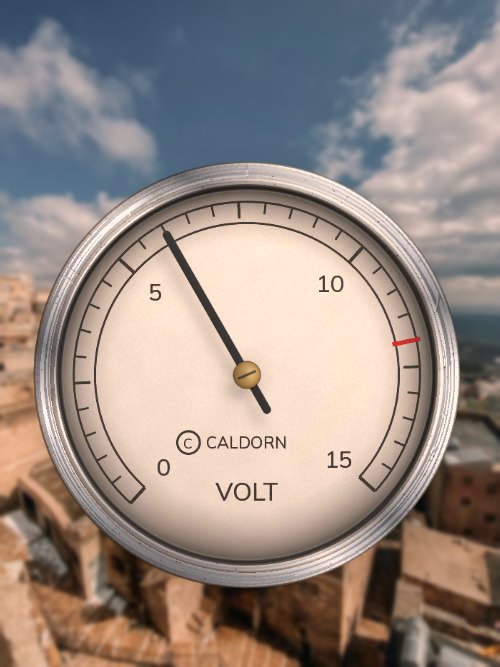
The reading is 6,V
